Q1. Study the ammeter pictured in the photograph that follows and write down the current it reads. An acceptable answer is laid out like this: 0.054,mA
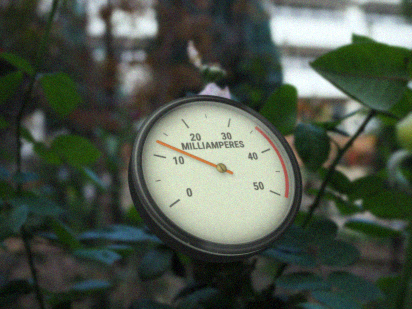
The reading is 12.5,mA
